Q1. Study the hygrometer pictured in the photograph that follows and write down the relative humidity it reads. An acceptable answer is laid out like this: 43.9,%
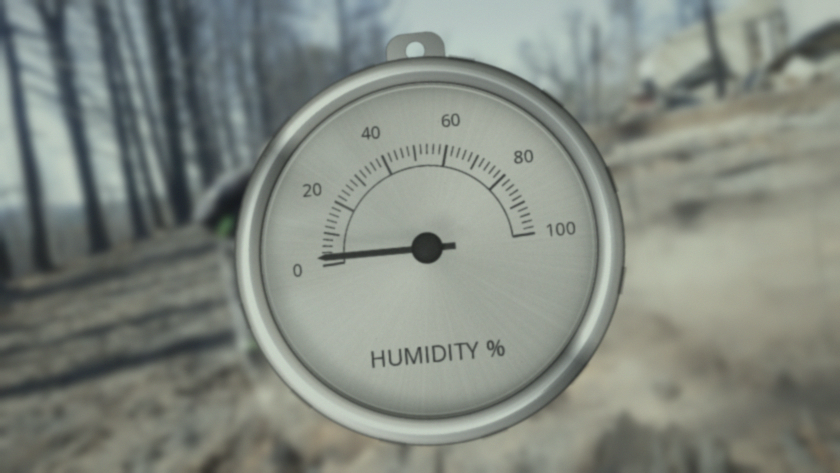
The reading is 2,%
